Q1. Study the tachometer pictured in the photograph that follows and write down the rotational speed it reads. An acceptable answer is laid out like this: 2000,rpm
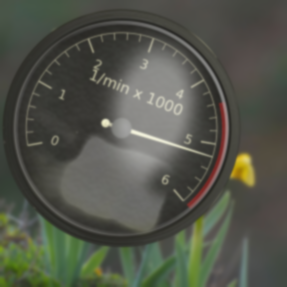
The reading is 5200,rpm
